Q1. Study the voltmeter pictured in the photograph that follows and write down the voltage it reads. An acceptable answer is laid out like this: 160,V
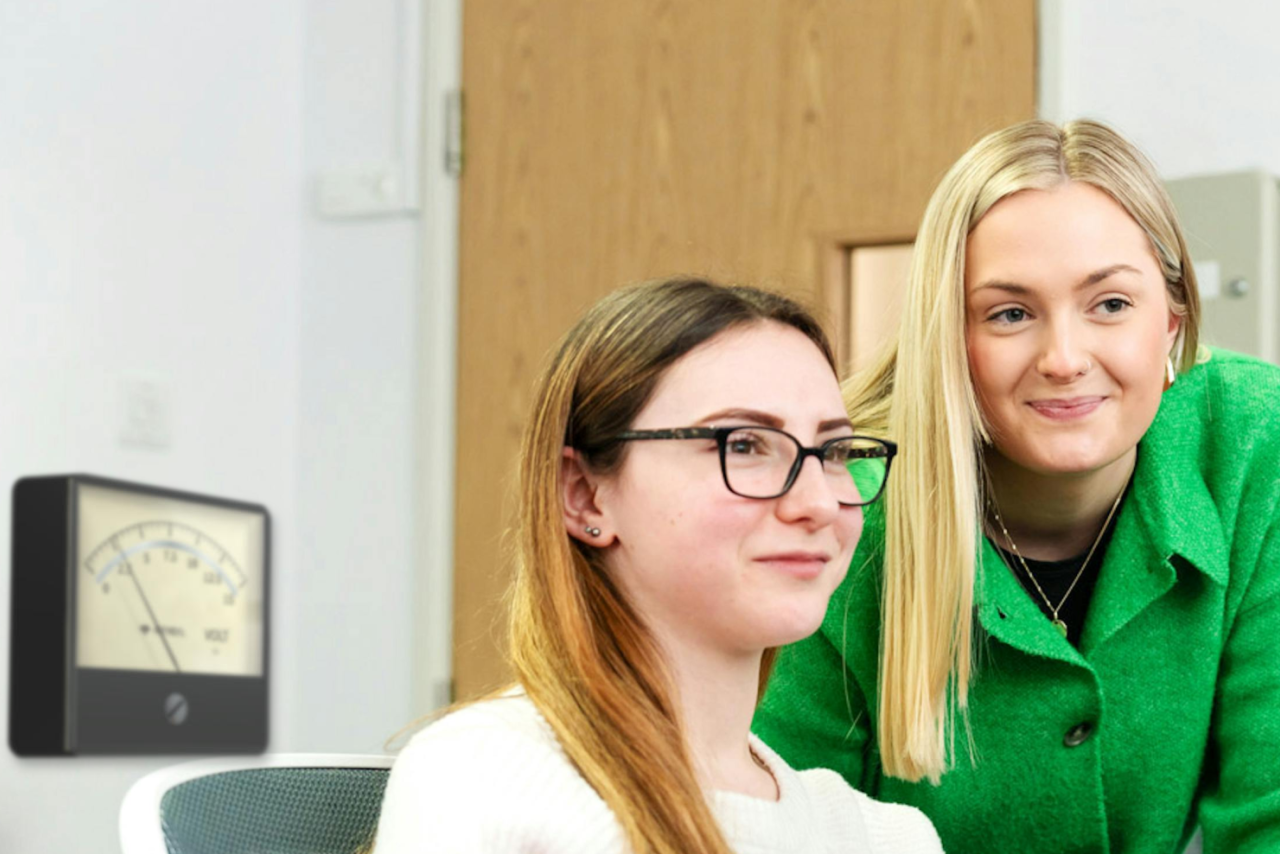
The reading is 2.5,V
